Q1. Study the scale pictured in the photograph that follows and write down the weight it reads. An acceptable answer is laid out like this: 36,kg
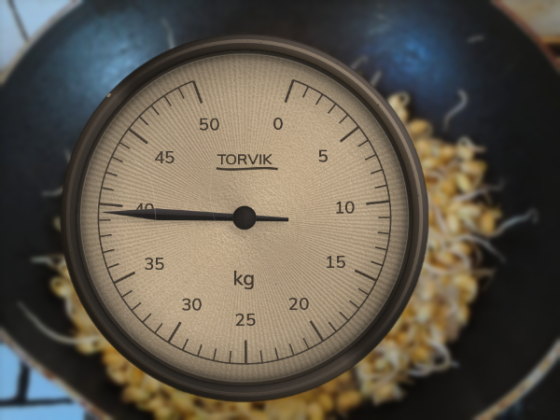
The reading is 39.5,kg
